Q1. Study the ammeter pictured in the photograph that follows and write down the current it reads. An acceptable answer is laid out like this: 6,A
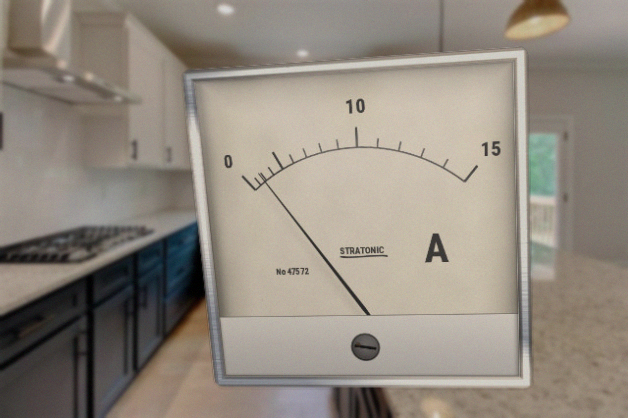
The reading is 3,A
